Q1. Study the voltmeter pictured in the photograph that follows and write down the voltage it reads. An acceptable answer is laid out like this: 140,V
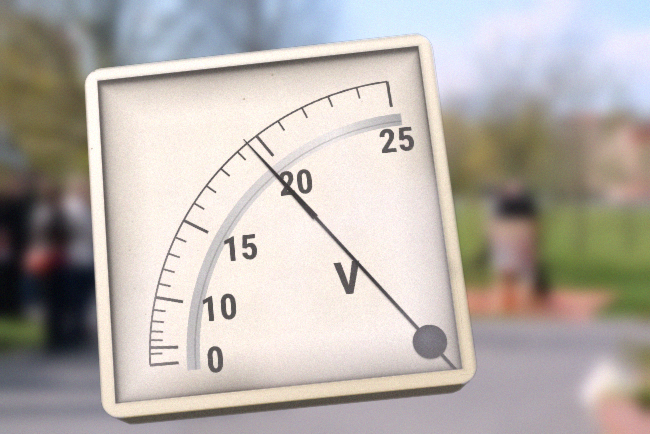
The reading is 19.5,V
